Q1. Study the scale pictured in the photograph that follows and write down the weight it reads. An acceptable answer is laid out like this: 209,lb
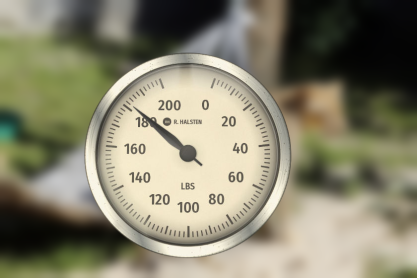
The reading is 182,lb
